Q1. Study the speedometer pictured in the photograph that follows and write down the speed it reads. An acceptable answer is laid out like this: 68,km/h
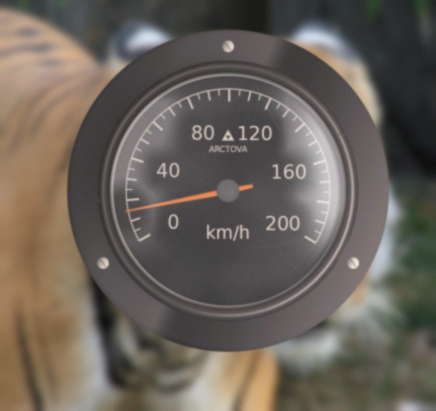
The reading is 15,km/h
